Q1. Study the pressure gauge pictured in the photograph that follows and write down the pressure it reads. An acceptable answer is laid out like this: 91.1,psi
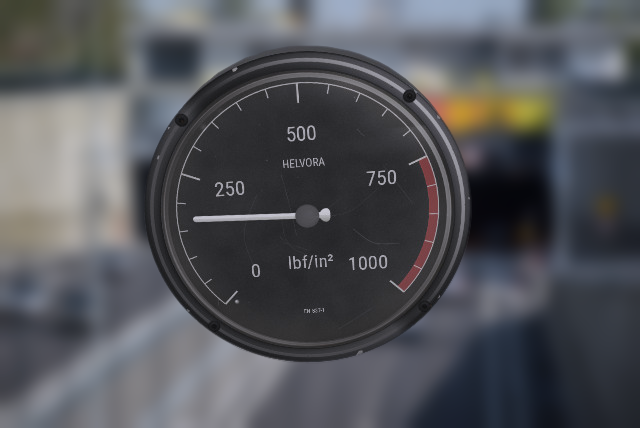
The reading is 175,psi
